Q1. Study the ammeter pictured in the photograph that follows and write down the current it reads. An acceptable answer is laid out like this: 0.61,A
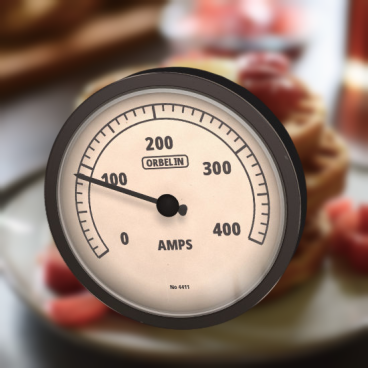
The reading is 90,A
